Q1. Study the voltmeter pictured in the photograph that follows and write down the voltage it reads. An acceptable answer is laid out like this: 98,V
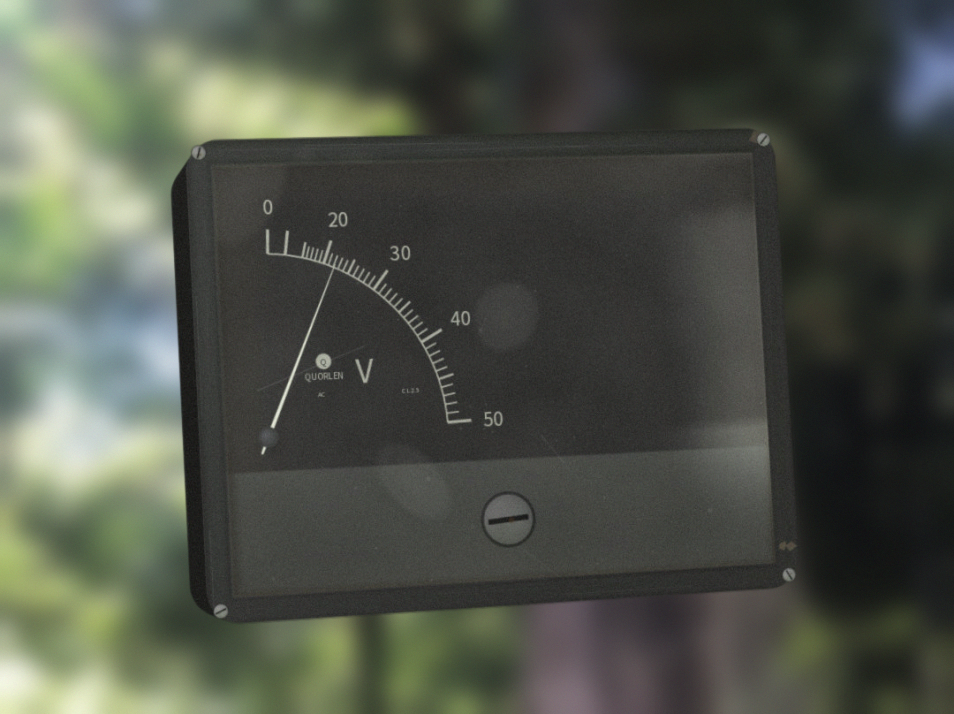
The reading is 22,V
